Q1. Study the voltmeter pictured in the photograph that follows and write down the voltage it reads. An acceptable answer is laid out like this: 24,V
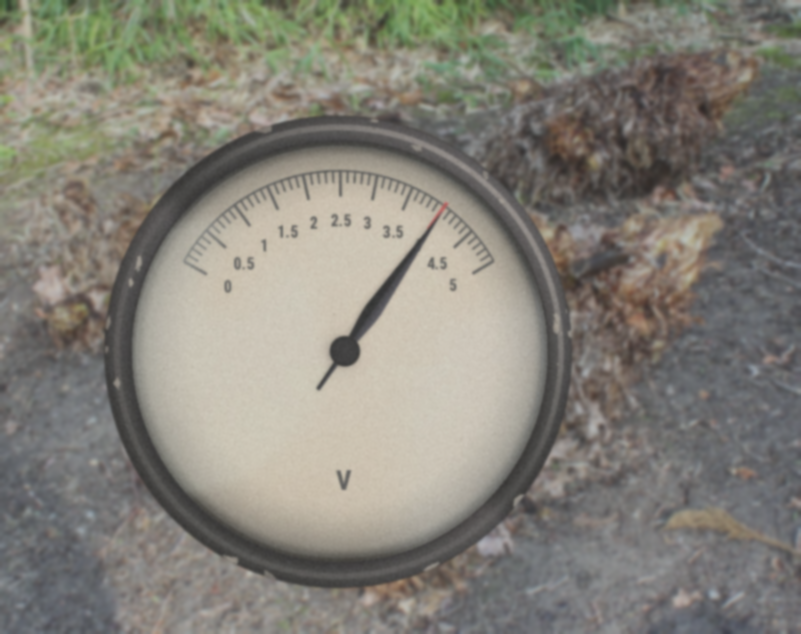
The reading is 4,V
